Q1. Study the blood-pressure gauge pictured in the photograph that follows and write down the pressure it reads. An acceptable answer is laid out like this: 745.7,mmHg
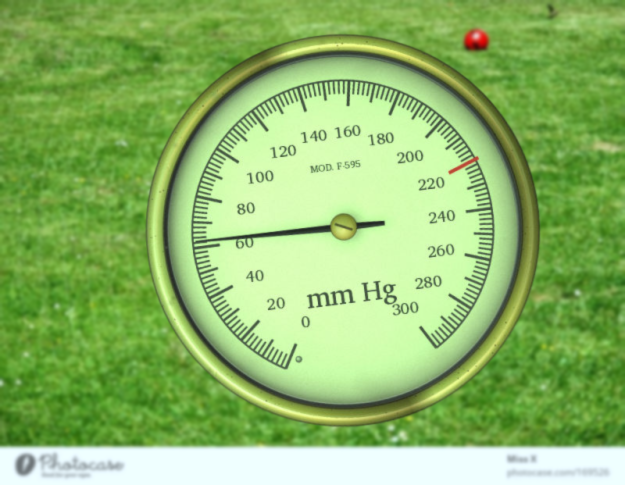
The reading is 62,mmHg
